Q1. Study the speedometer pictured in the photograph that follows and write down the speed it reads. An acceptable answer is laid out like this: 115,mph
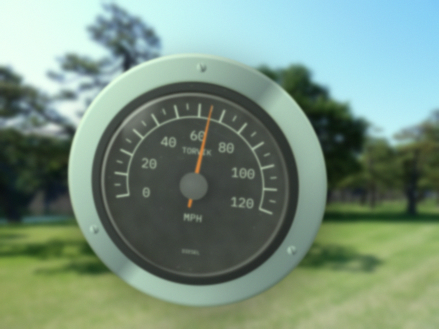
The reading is 65,mph
